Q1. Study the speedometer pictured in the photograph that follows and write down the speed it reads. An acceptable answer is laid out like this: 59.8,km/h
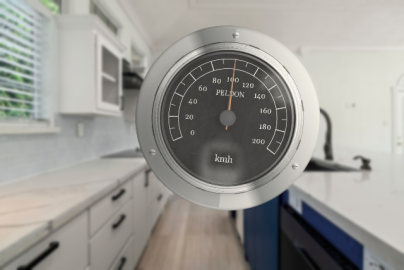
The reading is 100,km/h
